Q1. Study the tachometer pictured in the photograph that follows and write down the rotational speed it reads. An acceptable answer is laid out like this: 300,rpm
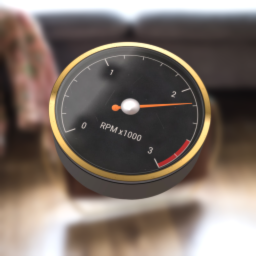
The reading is 2200,rpm
